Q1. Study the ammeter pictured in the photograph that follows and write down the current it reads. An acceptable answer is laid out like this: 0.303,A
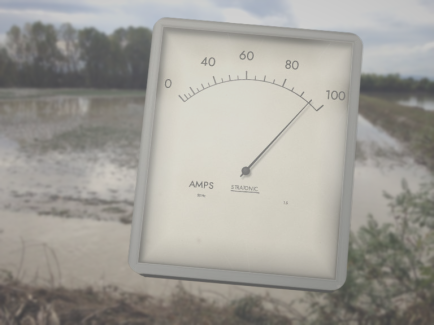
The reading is 95,A
